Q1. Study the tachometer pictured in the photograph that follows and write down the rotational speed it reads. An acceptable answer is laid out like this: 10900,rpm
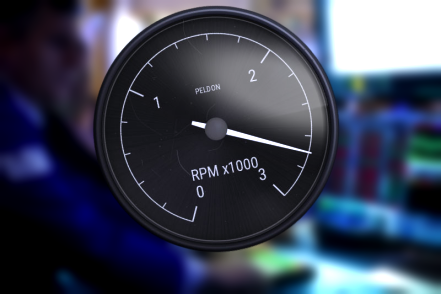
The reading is 2700,rpm
